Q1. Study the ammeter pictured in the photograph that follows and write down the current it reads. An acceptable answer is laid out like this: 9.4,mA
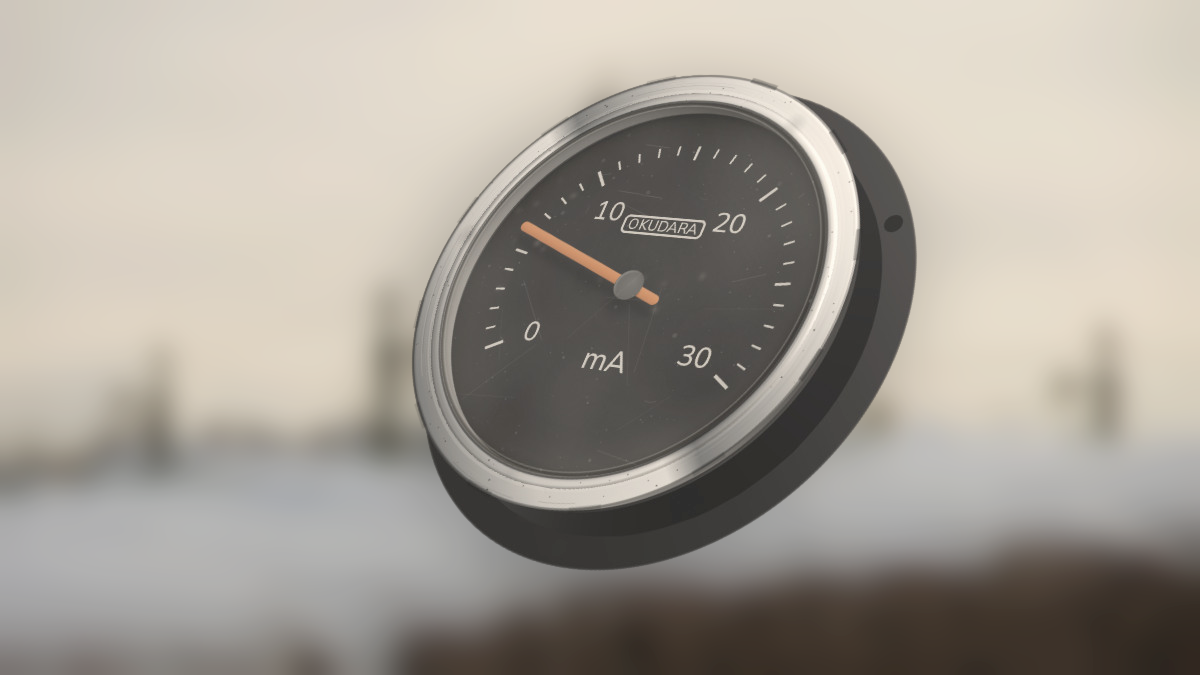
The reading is 6,mA
